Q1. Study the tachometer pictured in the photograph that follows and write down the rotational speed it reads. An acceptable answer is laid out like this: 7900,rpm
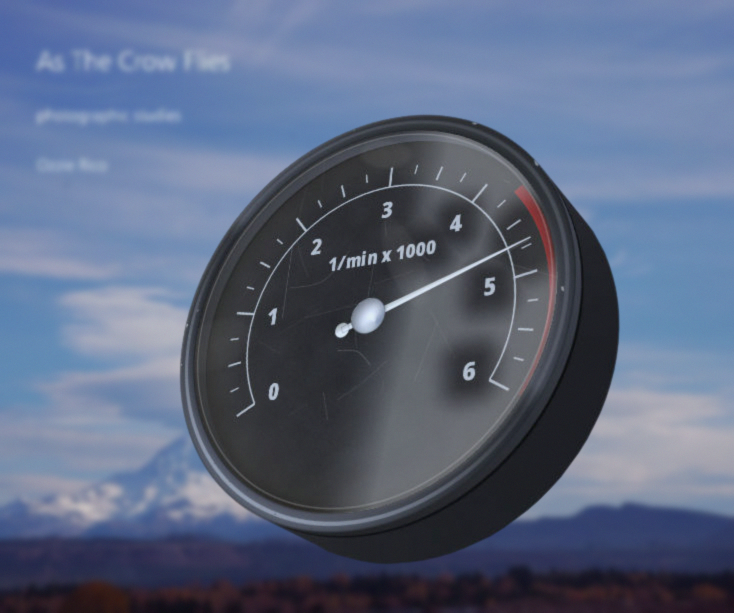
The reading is 4750,rpm
